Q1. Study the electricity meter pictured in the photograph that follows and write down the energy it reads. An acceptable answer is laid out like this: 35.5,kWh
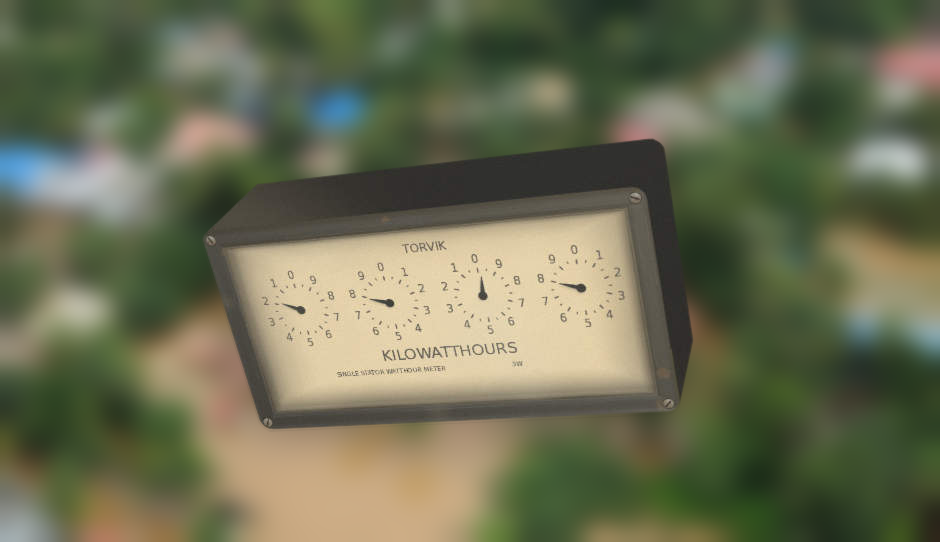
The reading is 1798,kWh
